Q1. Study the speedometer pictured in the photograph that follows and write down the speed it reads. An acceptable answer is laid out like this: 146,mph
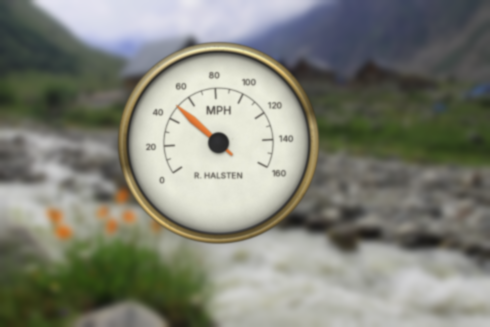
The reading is 50,mph
